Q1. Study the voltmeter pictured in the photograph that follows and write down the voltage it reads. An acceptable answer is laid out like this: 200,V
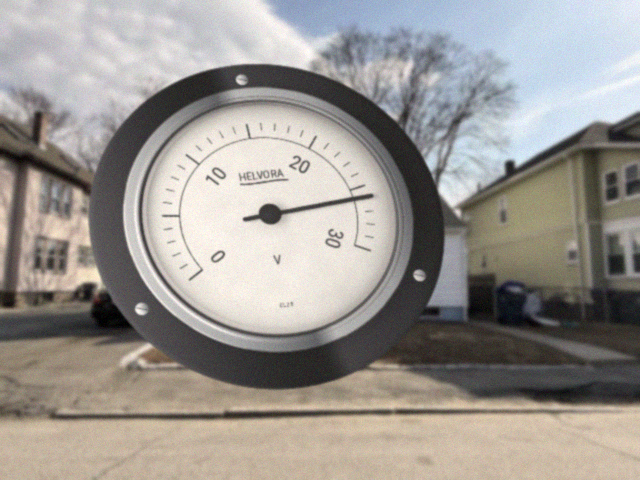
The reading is 26,V
